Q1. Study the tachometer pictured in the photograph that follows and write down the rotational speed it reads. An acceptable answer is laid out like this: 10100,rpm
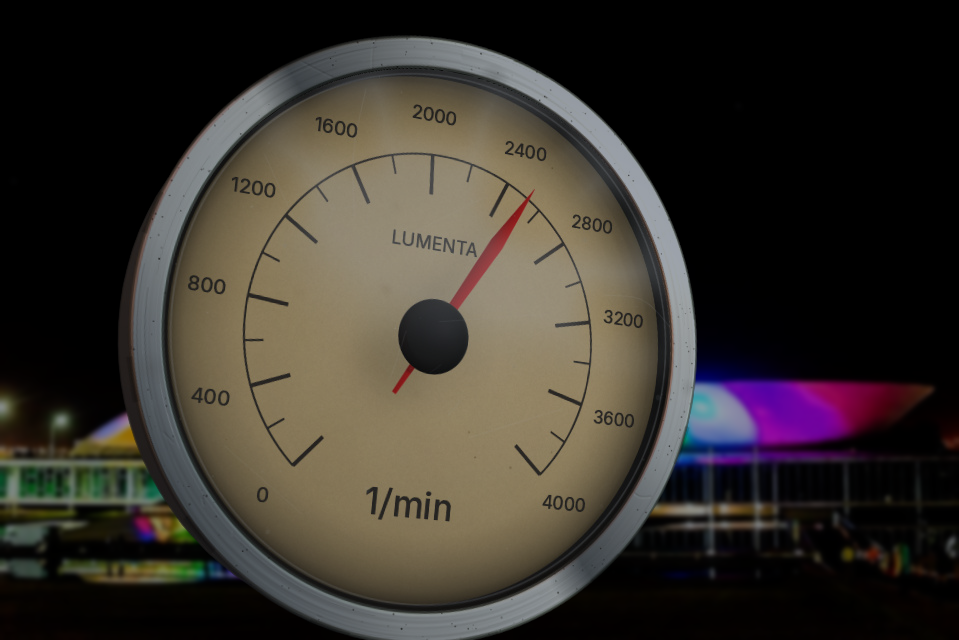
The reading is 2500,rpm
